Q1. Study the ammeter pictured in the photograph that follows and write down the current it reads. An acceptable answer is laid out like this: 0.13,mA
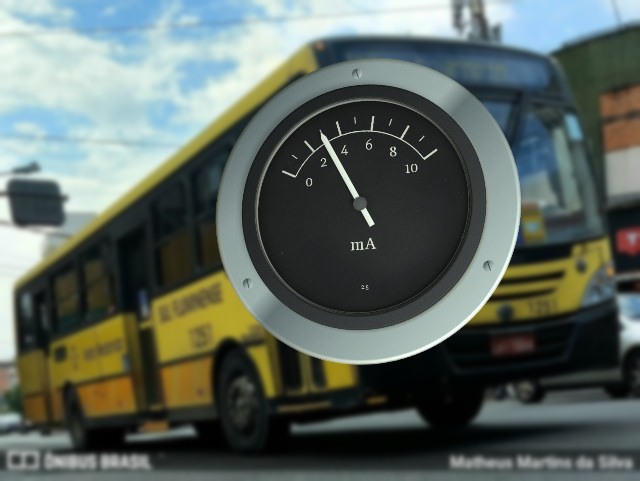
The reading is 3,mA
